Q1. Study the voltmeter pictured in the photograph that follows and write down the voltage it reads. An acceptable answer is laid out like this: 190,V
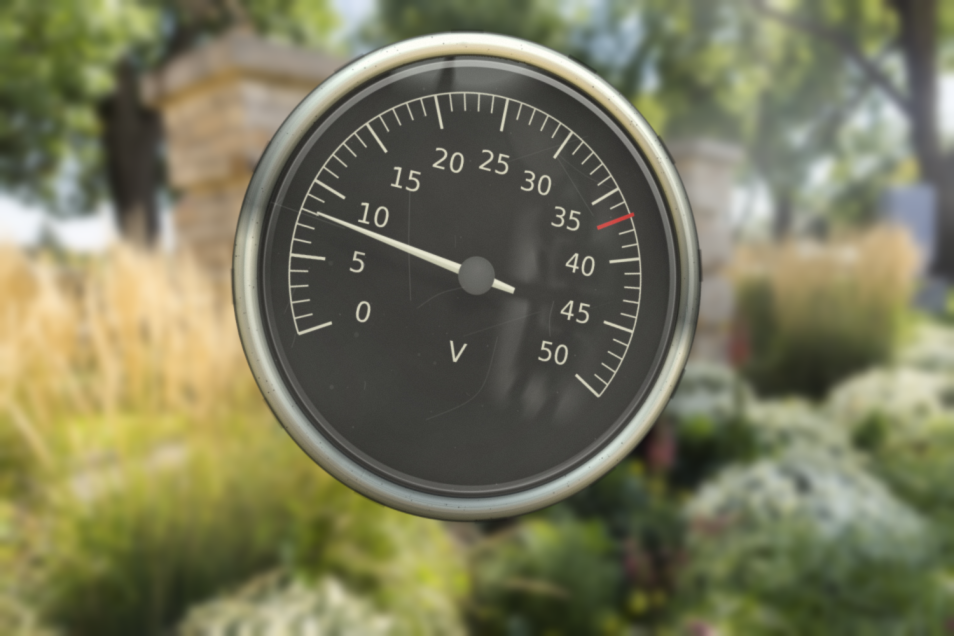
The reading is 8,V
